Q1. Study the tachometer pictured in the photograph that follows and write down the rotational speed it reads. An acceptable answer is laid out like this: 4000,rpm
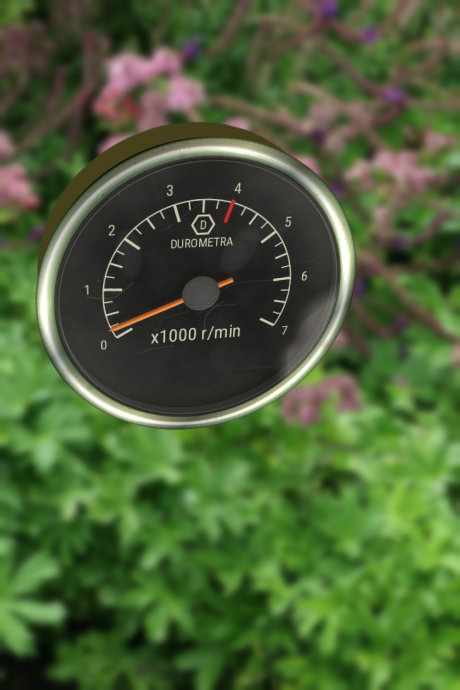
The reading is 250,rpm
